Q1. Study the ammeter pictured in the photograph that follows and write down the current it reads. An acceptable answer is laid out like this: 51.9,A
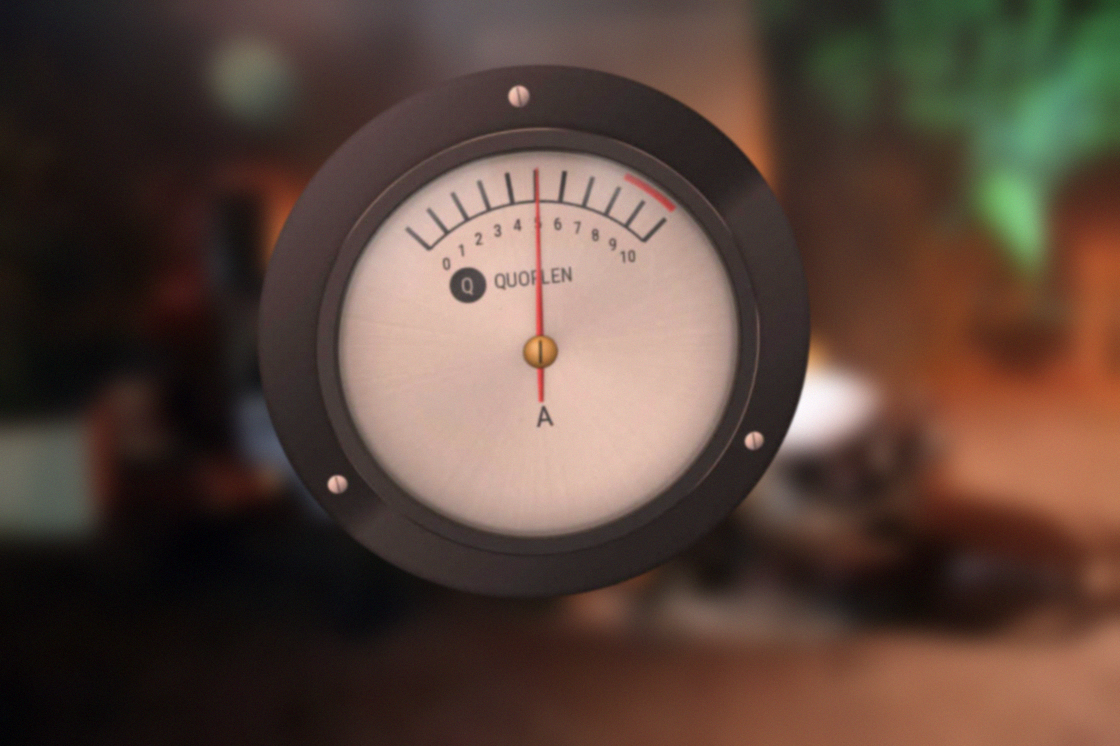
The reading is 5,A
